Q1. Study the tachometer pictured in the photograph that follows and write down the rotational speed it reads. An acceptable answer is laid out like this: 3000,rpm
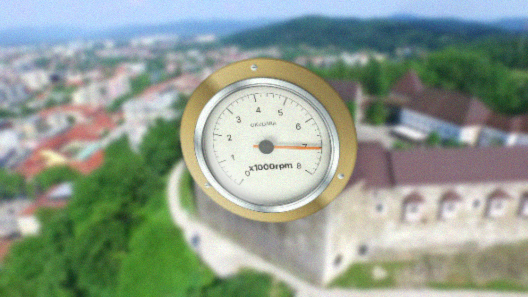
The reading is 7000,rpm
